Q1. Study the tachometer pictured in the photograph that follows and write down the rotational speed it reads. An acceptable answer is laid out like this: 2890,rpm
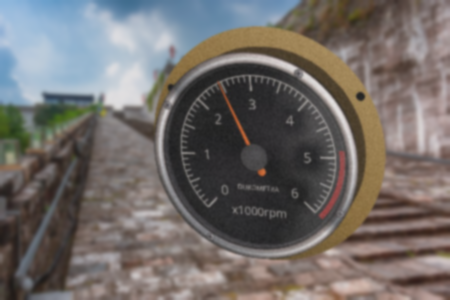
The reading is 2500,rpm
